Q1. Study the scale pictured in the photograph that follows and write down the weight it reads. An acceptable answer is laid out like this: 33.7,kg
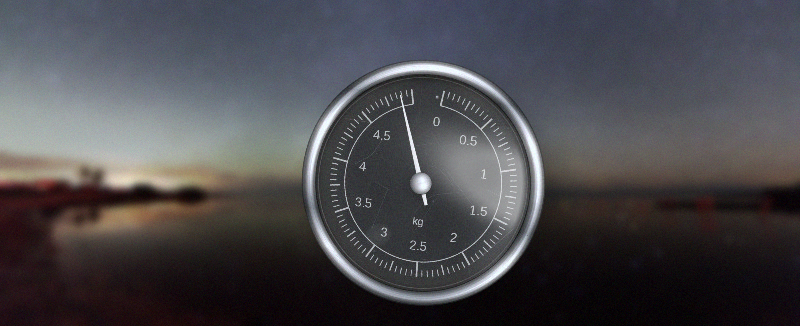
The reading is 4.9,kg
